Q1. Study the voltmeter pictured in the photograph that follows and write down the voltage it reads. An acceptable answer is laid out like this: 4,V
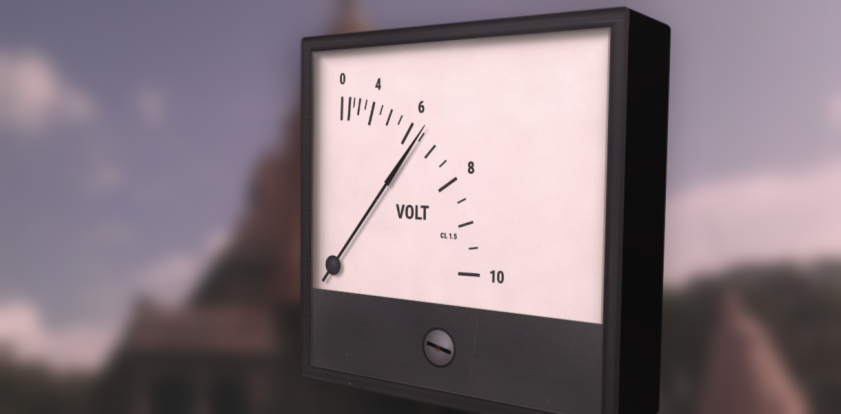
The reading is 6.5,V
